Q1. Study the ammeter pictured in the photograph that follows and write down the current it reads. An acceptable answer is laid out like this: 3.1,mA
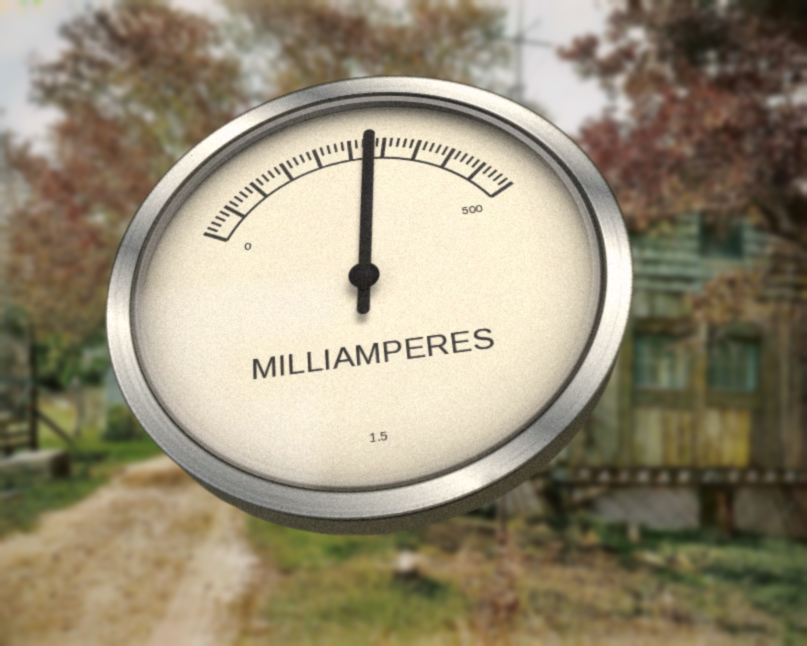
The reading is 280,mA
